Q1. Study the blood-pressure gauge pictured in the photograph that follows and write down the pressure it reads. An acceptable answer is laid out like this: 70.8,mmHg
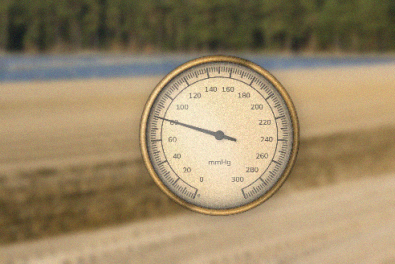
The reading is 80,mmHg
